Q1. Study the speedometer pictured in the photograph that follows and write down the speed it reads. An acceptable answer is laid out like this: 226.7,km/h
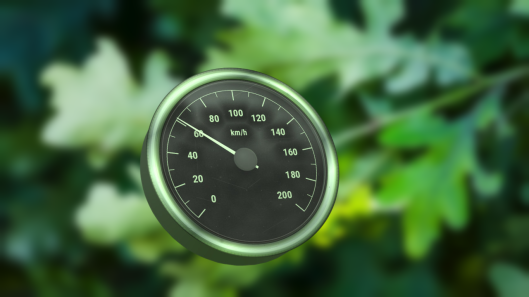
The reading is 60,km/h
